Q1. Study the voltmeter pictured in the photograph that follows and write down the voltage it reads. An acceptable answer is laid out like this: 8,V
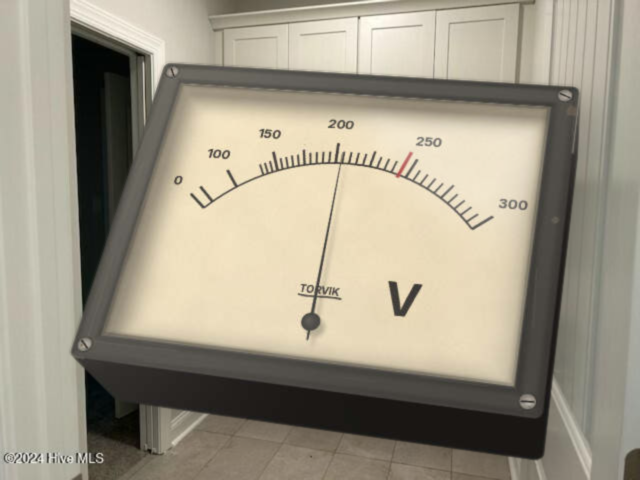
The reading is 205,V
